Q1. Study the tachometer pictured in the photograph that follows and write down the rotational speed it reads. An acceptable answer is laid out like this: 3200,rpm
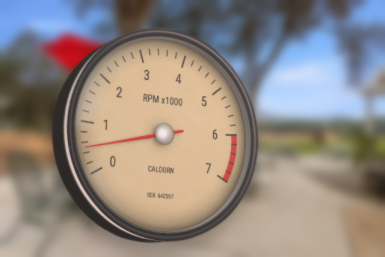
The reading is 500,rpm
